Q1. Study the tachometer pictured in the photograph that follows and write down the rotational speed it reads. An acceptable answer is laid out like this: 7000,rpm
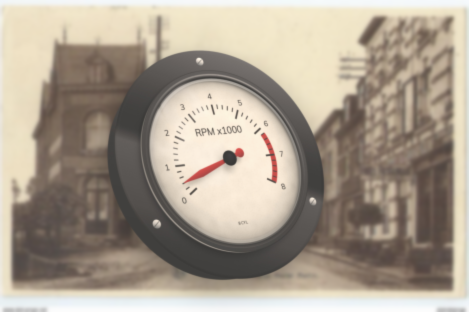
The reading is 400,rpm
